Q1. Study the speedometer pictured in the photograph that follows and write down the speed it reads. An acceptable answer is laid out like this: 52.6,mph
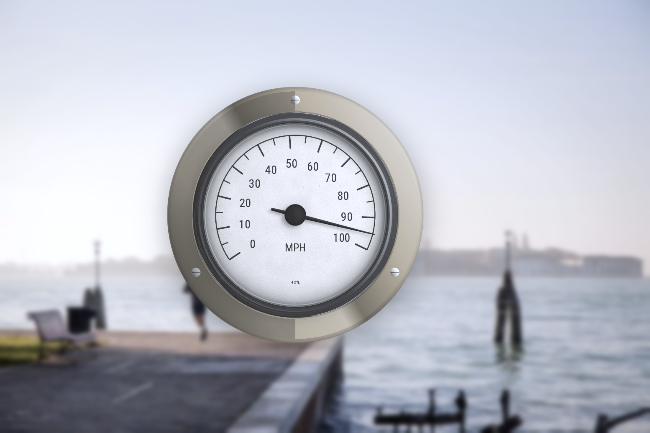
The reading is 95,mph
